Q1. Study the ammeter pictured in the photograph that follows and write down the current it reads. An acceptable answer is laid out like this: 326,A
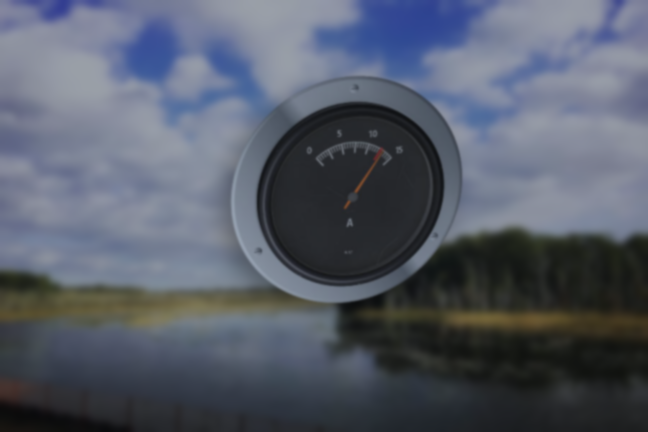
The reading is 12.5,A
